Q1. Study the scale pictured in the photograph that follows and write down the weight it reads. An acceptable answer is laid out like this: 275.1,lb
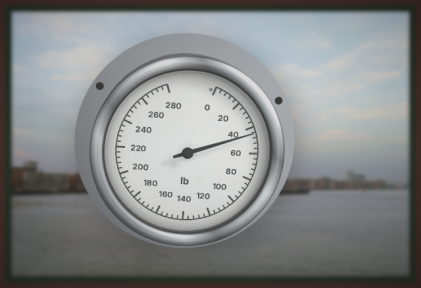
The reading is 44,lb
